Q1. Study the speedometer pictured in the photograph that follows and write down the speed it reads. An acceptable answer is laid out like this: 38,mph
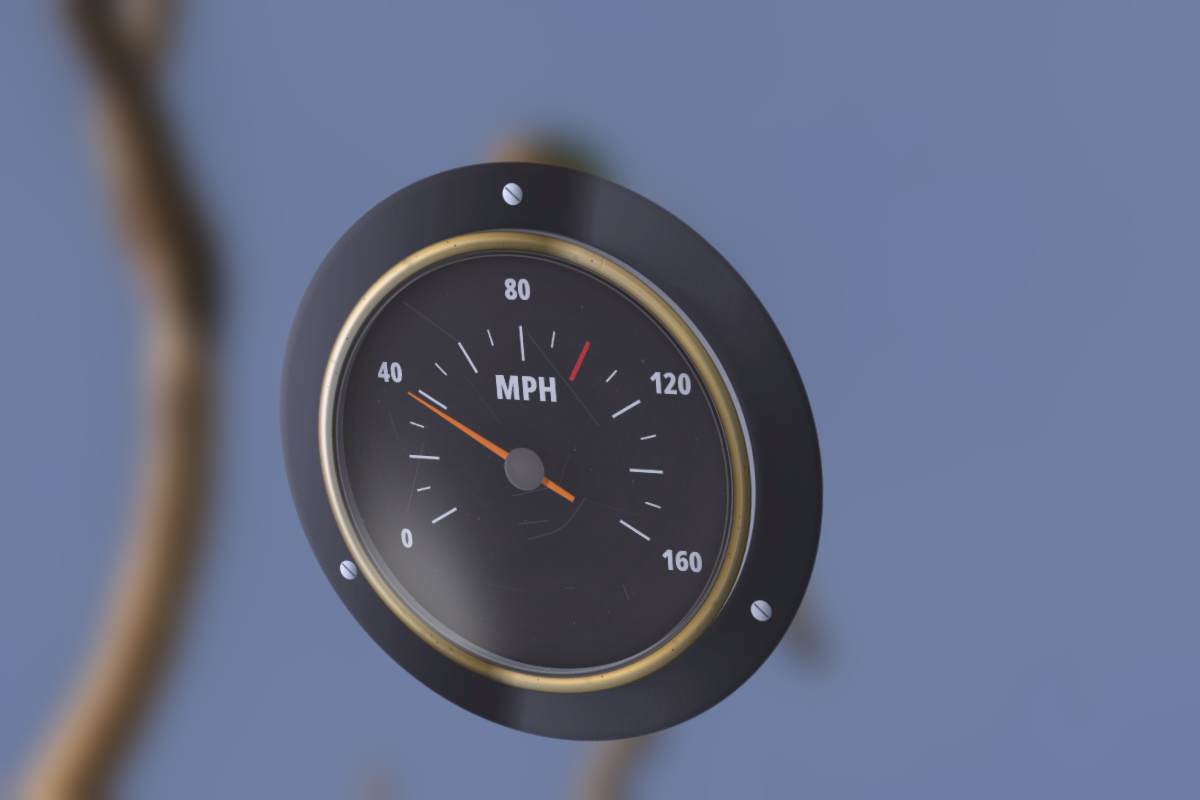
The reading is 40,mph
